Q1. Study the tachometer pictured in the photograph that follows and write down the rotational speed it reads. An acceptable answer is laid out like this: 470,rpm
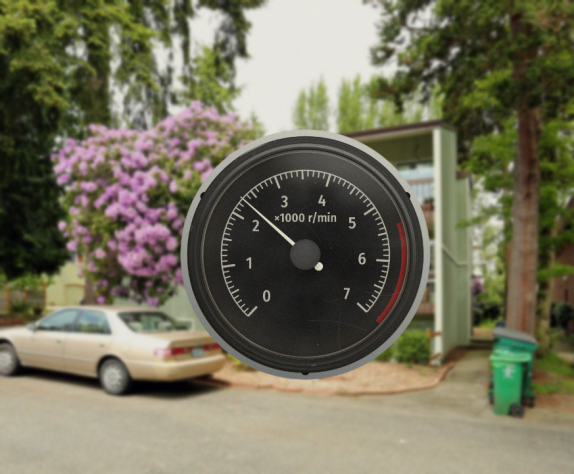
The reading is 2300,rpm
